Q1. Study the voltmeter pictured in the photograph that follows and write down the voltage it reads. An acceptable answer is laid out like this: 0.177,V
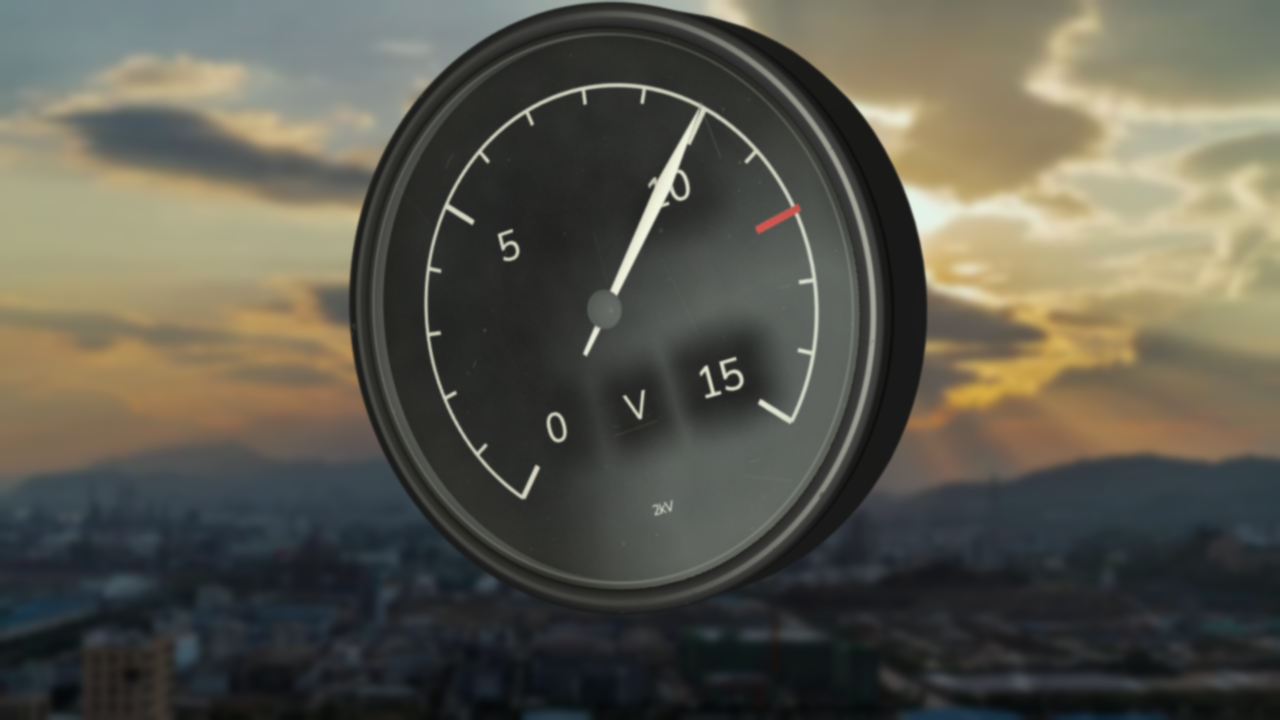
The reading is 10,V
